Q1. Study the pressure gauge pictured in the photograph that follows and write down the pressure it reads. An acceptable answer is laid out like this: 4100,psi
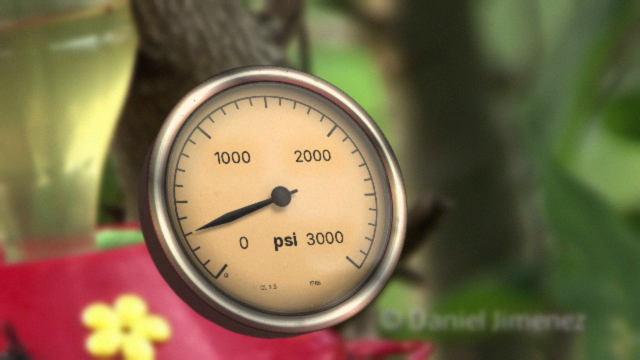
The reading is 300,psi
